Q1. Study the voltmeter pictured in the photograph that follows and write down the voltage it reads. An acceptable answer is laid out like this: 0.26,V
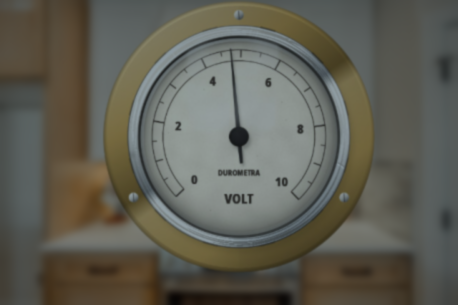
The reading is 4.75,V
